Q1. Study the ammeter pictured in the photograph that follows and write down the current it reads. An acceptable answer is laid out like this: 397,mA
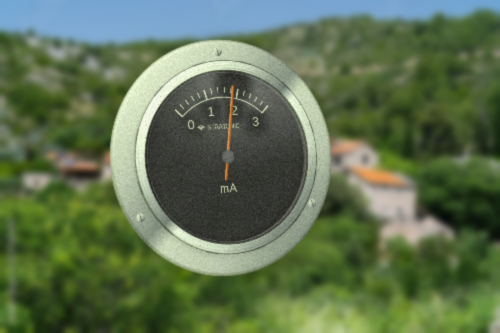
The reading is 1.8,mA
